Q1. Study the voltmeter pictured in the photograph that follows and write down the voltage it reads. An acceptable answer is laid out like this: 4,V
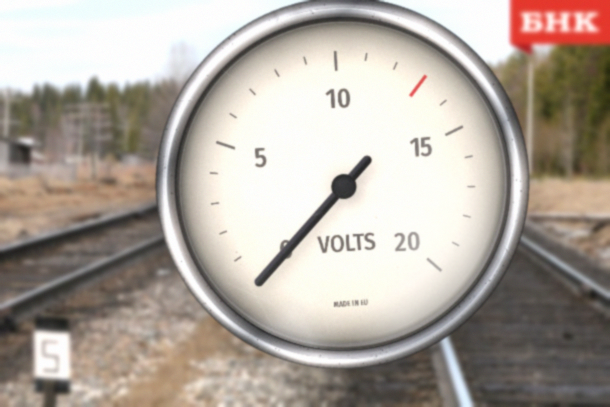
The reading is 0,V
